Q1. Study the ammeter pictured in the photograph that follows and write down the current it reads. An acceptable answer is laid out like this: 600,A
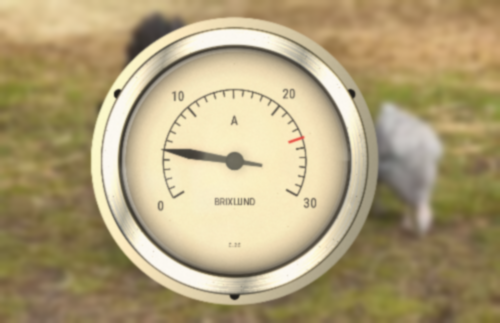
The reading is 5,A
